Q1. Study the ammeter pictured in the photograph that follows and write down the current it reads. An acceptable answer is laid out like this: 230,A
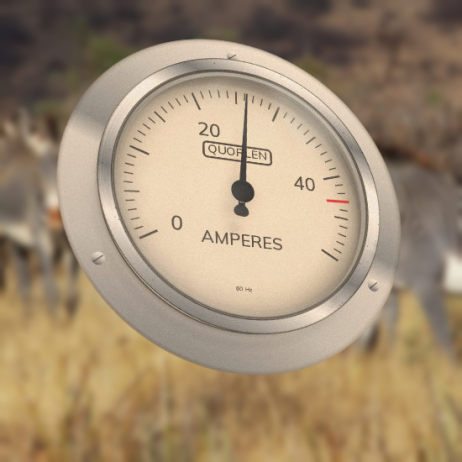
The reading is 26,A
